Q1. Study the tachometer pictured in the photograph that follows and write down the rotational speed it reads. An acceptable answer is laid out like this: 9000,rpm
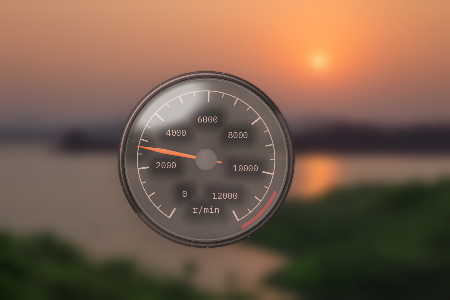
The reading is 2750,rpm
